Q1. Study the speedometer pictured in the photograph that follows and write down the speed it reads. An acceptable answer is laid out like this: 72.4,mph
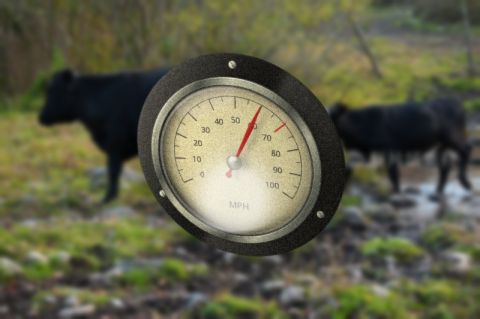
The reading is 60,mph
